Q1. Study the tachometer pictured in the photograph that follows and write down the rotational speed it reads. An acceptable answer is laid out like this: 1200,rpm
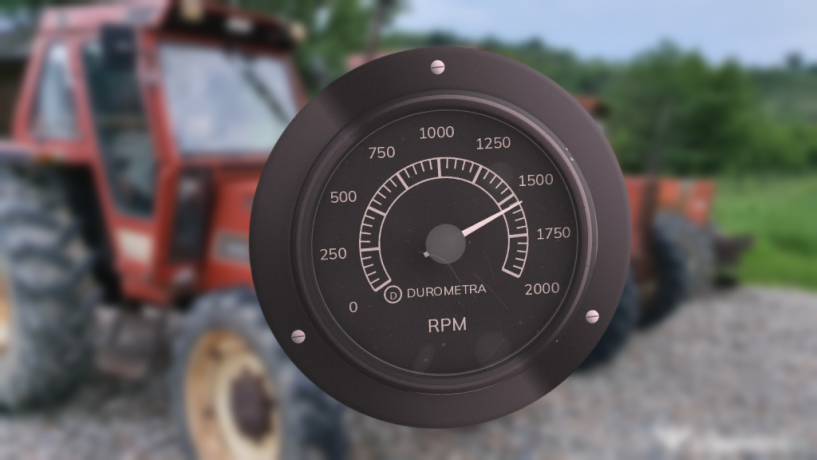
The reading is 1550,rpm
